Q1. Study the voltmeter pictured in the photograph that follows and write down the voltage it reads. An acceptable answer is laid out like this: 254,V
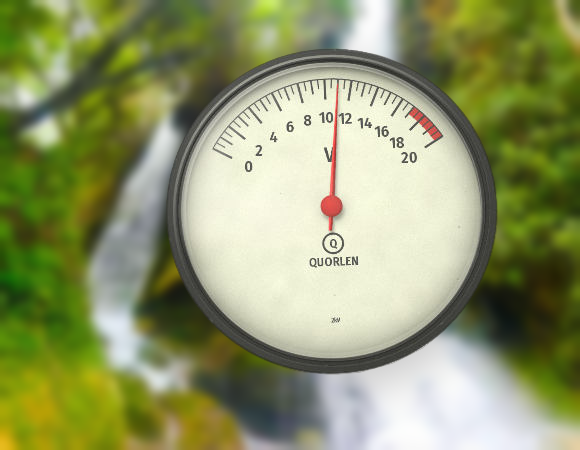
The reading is 11,V
